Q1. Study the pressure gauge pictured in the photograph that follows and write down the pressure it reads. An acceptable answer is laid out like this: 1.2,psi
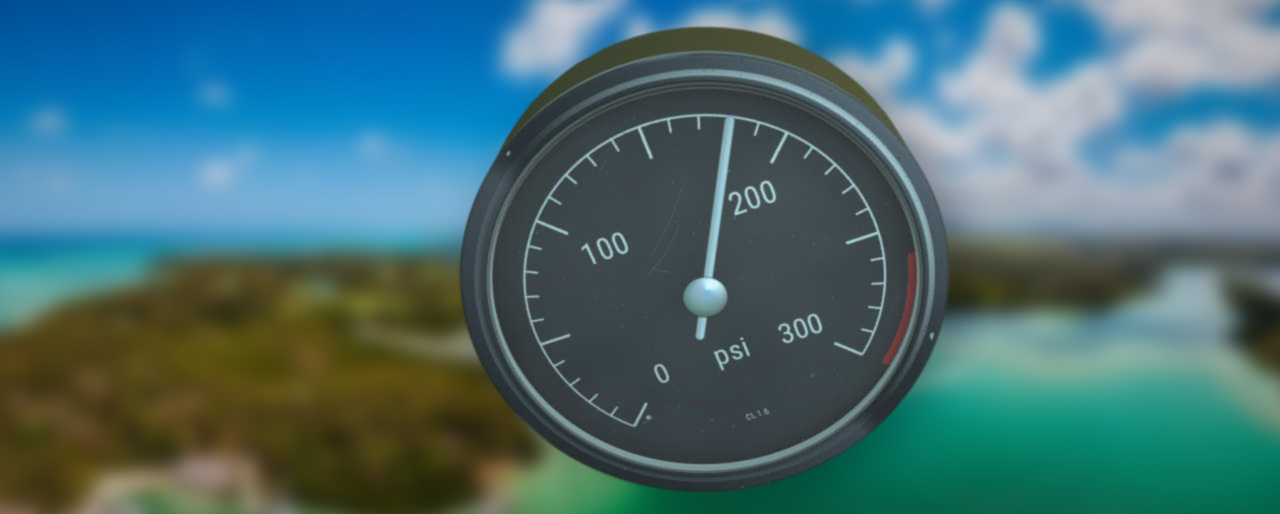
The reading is 180,psi
